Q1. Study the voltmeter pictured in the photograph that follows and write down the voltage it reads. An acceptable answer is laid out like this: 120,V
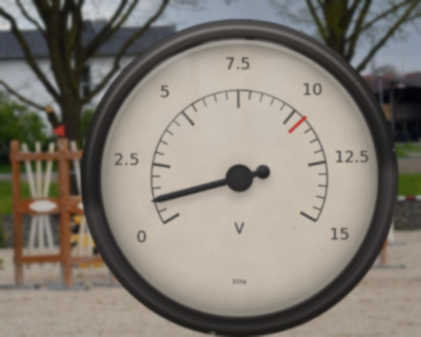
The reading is 1,V
